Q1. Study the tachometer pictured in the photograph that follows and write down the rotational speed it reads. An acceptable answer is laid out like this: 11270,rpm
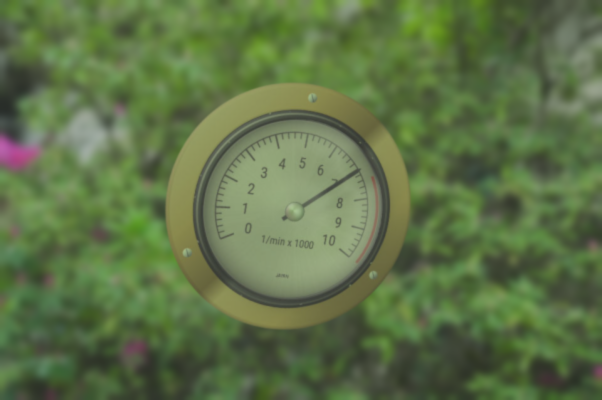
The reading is 7000,rpm
